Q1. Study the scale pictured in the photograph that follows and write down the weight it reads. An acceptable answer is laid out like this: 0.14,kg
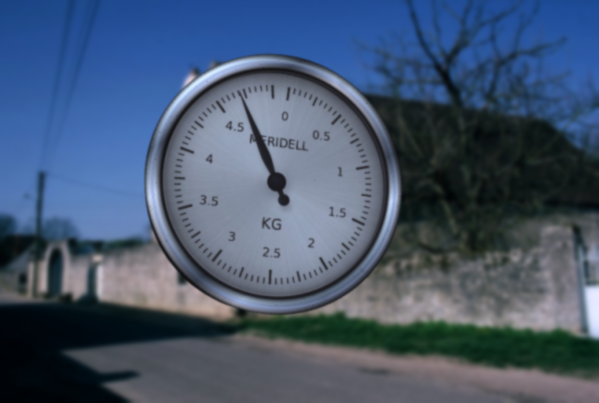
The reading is 4.7,kg
